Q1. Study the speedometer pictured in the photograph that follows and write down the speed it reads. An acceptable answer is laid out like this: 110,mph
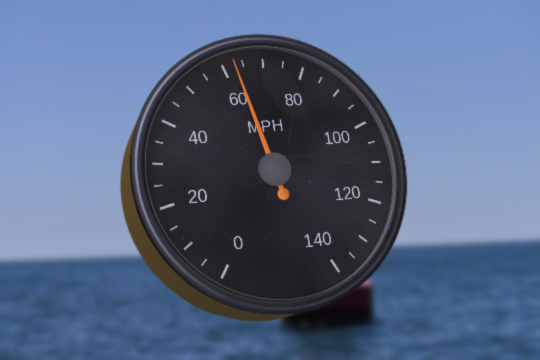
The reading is 62.5,mph
